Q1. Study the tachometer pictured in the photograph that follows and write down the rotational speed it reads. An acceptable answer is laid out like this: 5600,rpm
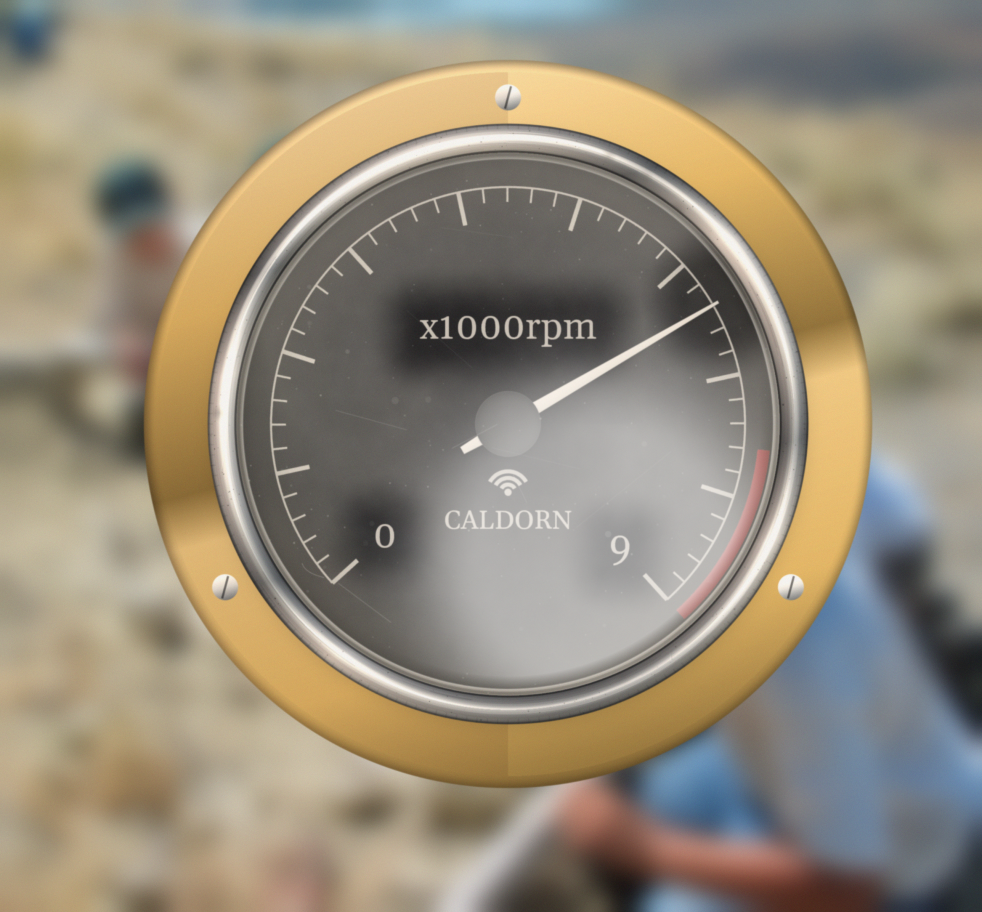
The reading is 6400,rpm
